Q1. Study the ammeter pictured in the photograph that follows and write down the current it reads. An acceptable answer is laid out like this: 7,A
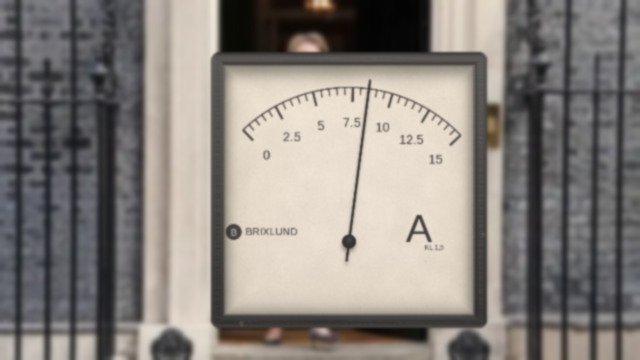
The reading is 8.5,A
